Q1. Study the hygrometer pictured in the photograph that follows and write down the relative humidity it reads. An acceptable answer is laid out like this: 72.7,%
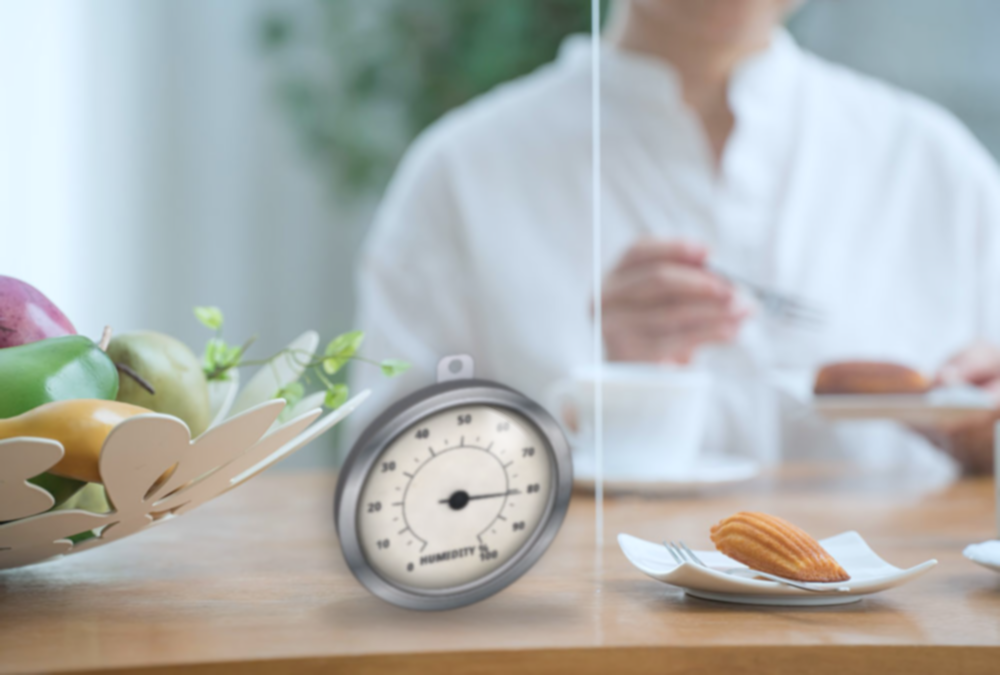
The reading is 80,%
